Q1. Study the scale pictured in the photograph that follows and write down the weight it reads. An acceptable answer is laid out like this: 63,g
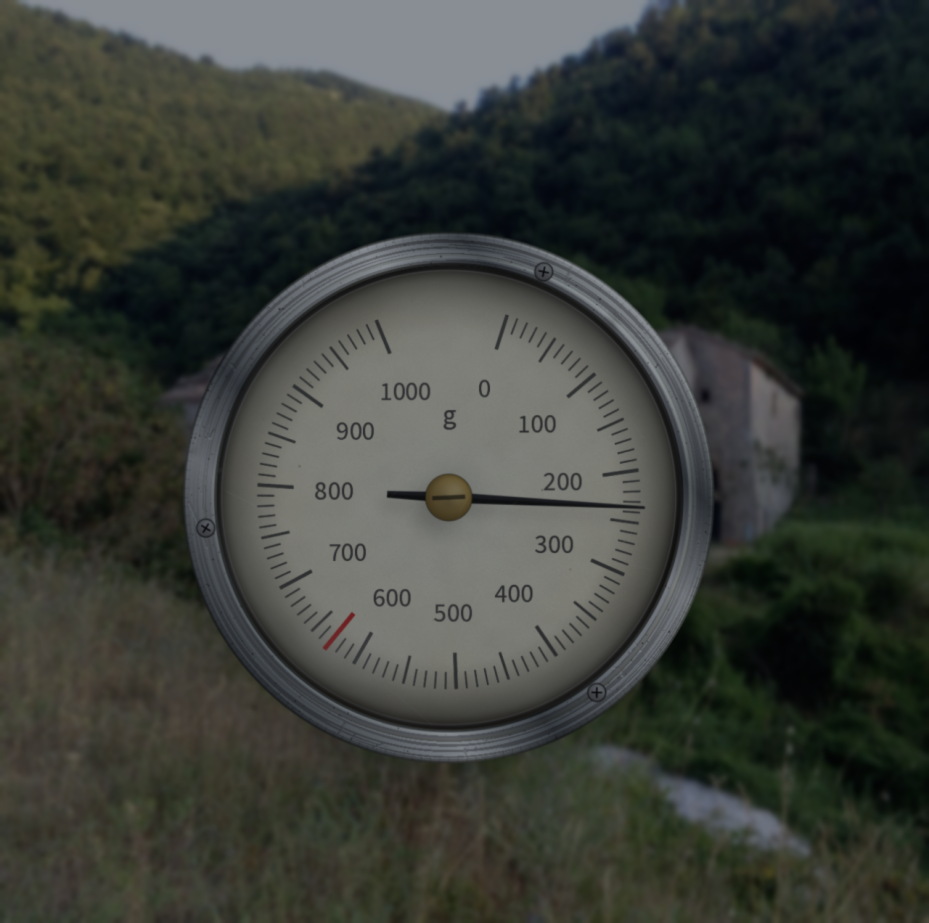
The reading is 235,g
